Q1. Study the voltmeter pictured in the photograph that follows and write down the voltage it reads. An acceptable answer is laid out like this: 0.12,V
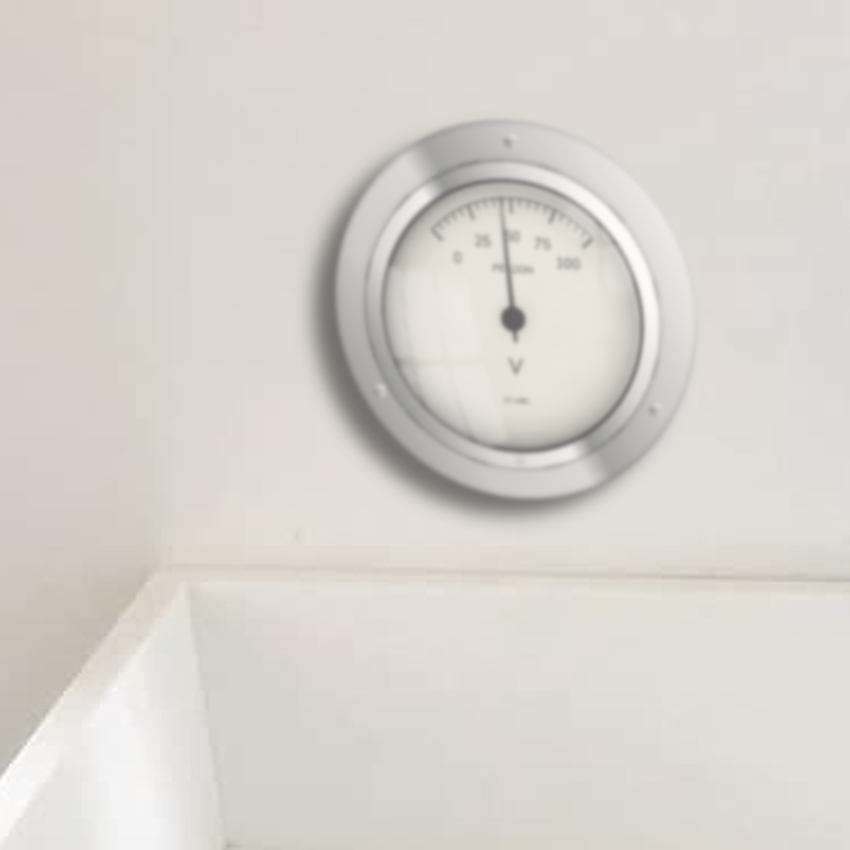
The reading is 45,V
